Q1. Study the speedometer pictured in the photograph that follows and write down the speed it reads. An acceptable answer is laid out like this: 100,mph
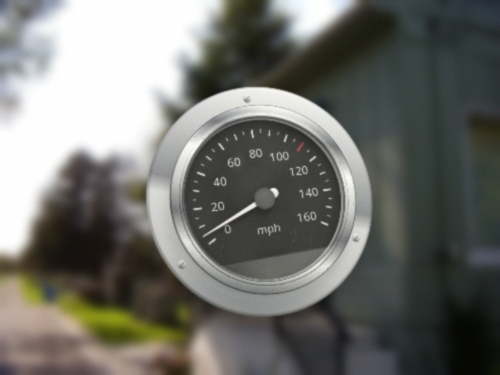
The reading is 5,mph
